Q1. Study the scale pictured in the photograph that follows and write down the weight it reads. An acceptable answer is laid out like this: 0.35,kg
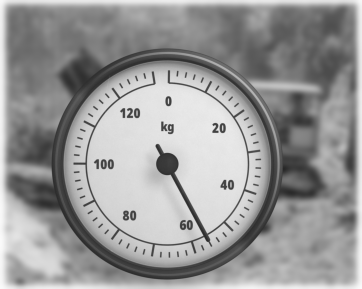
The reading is 56,kg
